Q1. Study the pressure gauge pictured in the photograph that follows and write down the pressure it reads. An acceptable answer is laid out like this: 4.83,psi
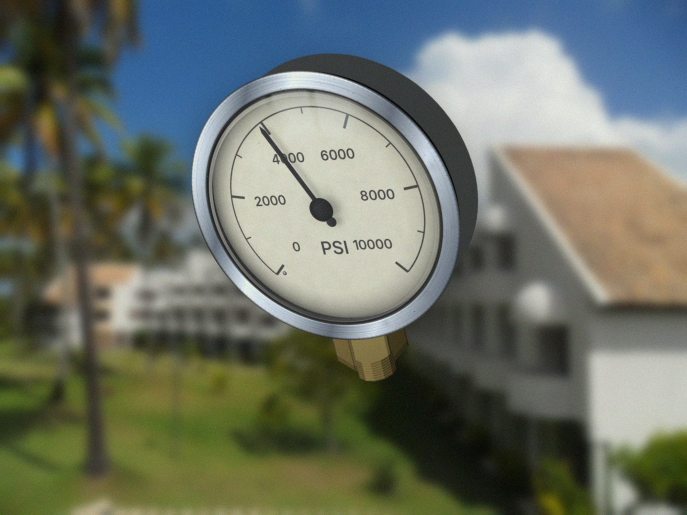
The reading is 4000,psi
